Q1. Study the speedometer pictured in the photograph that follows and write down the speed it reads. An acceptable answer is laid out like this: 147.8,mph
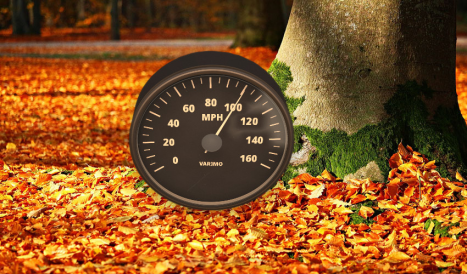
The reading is 100,mph
